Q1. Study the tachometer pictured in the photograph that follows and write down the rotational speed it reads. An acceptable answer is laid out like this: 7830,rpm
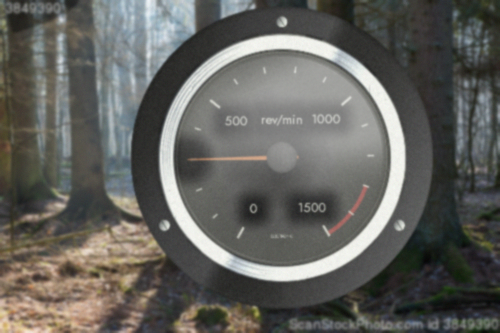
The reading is 300,rpm
